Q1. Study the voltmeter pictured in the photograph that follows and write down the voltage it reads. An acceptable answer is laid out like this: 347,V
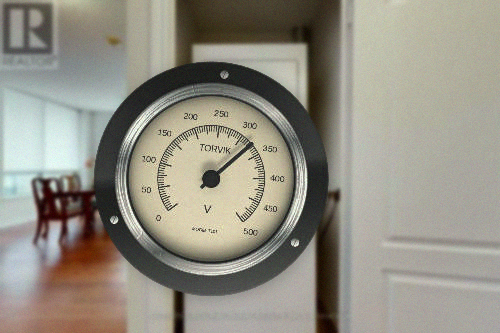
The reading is 325,V
